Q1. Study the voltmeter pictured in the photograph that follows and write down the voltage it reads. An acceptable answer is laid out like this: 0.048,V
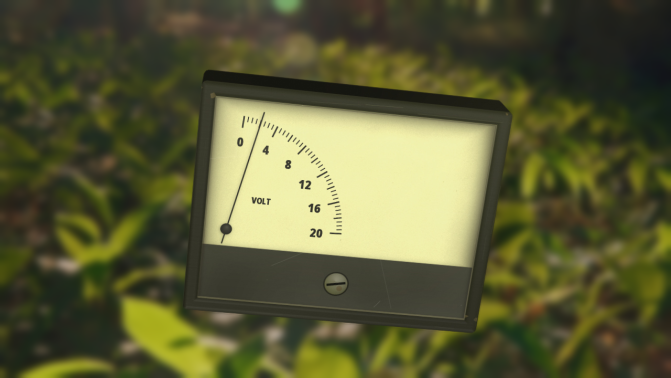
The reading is 2,V
